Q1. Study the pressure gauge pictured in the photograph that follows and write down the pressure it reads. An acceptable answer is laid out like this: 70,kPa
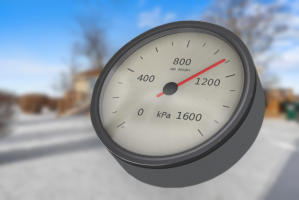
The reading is 1100,kPa
